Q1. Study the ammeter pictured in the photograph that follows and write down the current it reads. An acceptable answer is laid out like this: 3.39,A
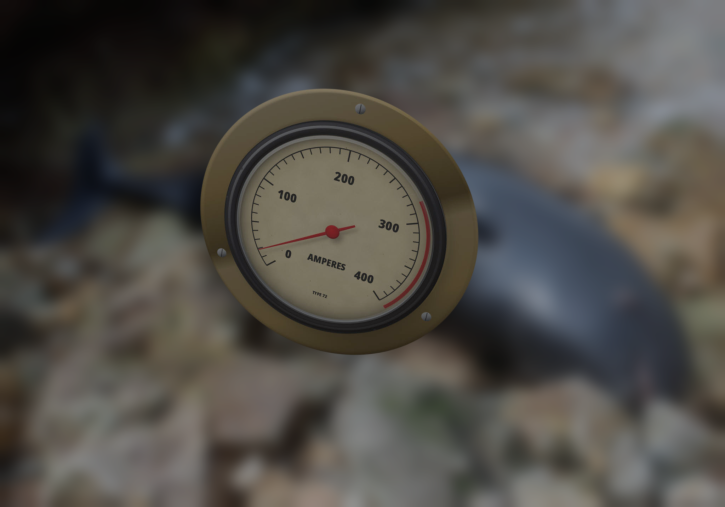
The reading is 20,A
